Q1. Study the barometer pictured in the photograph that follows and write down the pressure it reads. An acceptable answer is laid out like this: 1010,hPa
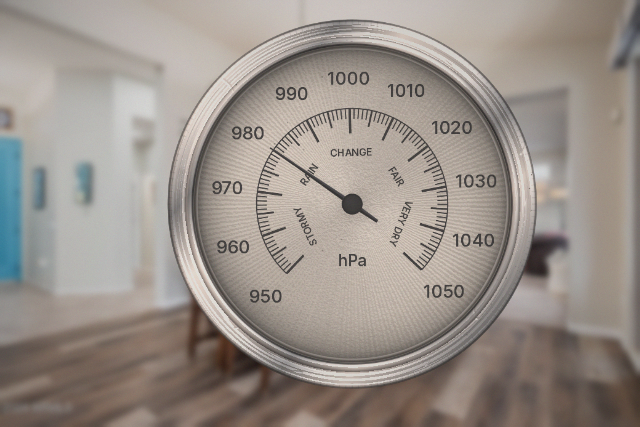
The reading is 980,hPa
